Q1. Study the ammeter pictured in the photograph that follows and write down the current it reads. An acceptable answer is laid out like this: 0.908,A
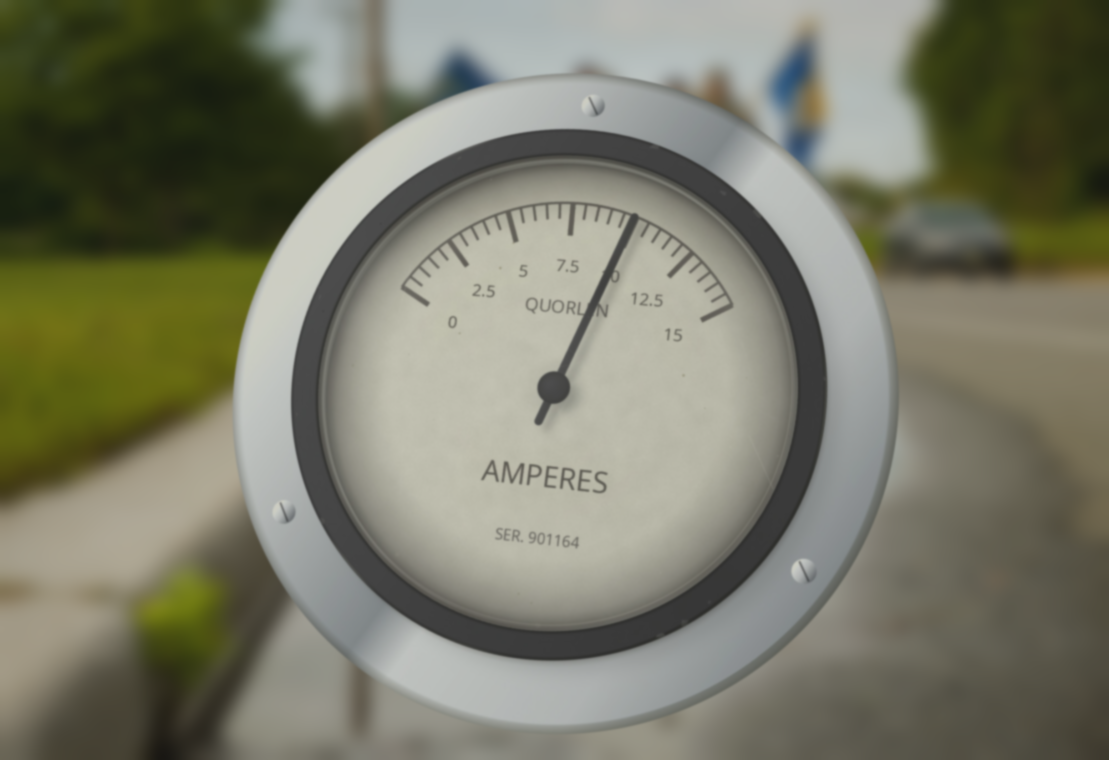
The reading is 10,A
